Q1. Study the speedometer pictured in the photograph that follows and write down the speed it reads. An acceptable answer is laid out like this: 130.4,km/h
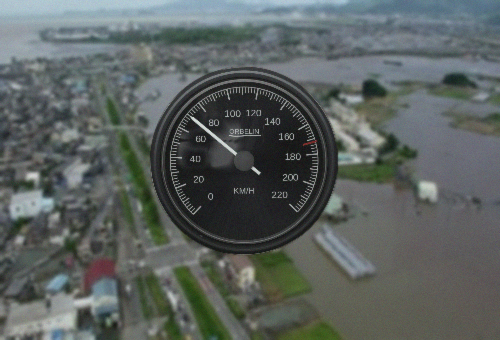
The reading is 70,km/h
